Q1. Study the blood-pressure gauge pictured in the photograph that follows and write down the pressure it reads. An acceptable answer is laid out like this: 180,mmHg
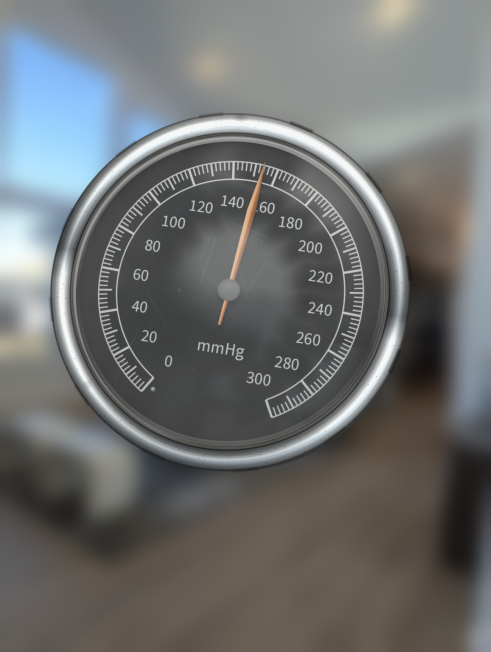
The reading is 154,mmHg
